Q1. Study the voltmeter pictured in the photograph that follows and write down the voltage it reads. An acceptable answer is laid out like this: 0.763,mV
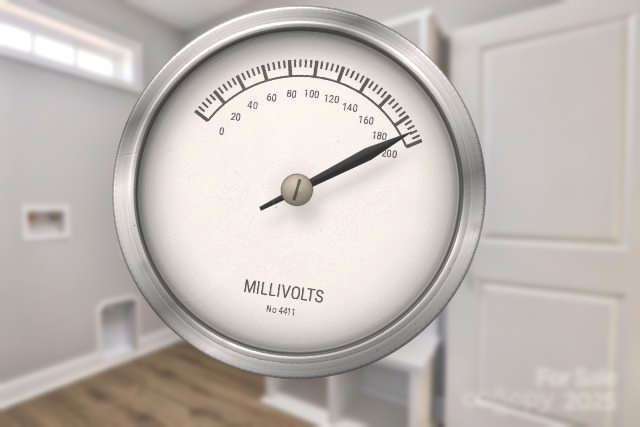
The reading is 192,mV
